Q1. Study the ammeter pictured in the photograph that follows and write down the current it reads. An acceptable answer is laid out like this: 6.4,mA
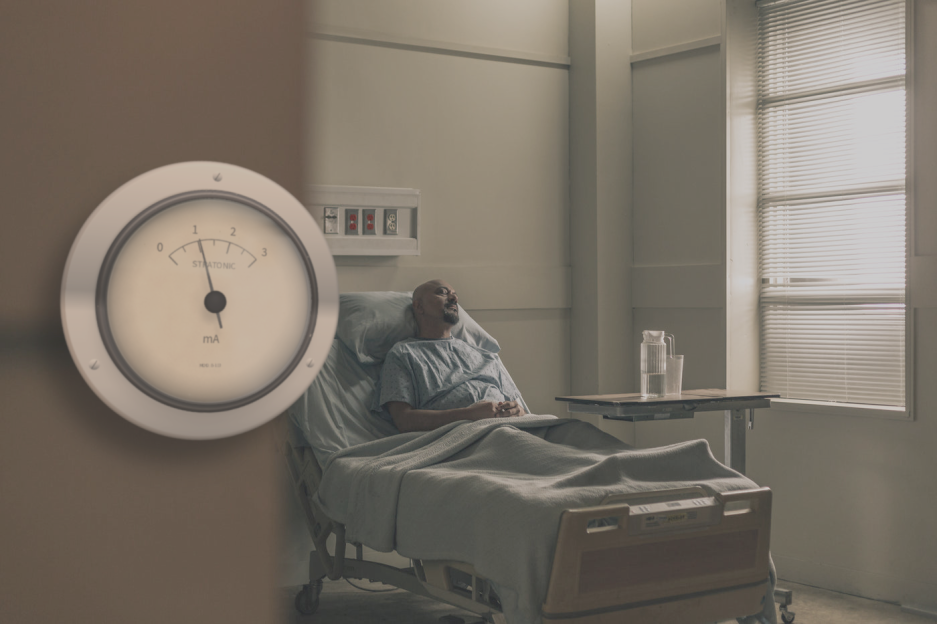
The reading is 1,mA
